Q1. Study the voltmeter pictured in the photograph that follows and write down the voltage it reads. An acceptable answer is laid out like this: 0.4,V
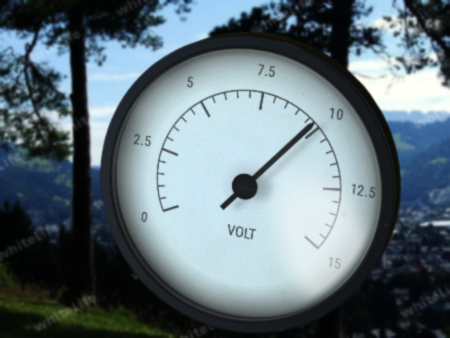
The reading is 9.75,V
